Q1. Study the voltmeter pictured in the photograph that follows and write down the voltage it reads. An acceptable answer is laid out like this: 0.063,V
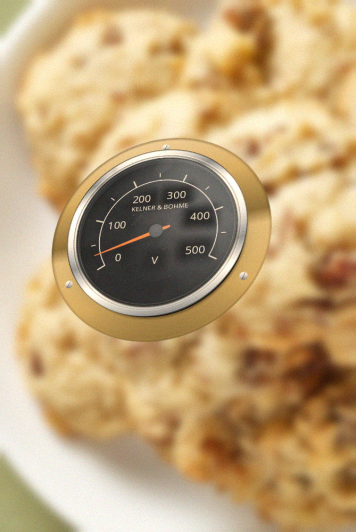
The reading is 25,V
